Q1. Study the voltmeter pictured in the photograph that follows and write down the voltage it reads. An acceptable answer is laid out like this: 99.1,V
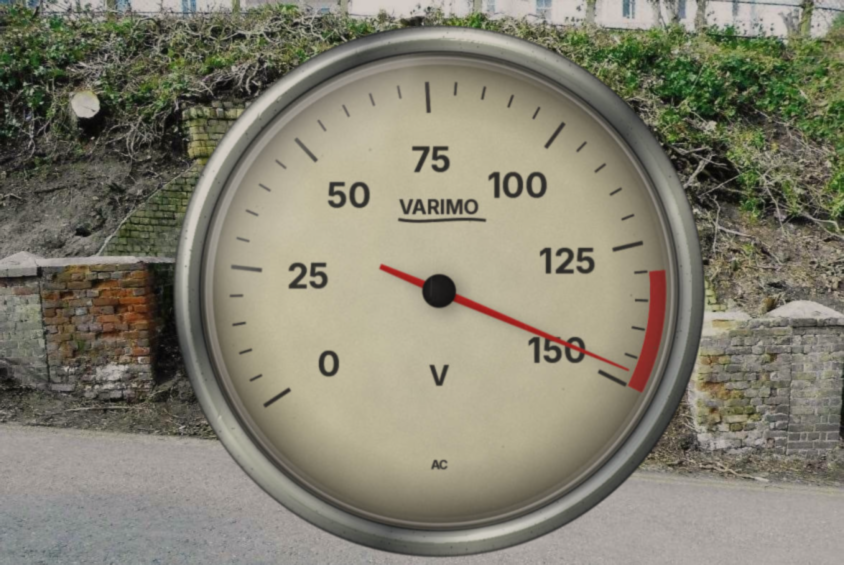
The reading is 147.5,V
